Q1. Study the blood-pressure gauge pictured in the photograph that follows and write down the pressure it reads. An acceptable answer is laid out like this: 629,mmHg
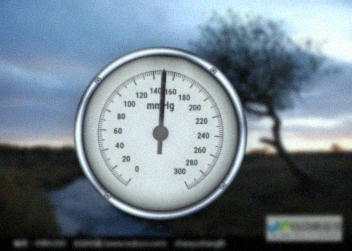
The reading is 150,mmHg
